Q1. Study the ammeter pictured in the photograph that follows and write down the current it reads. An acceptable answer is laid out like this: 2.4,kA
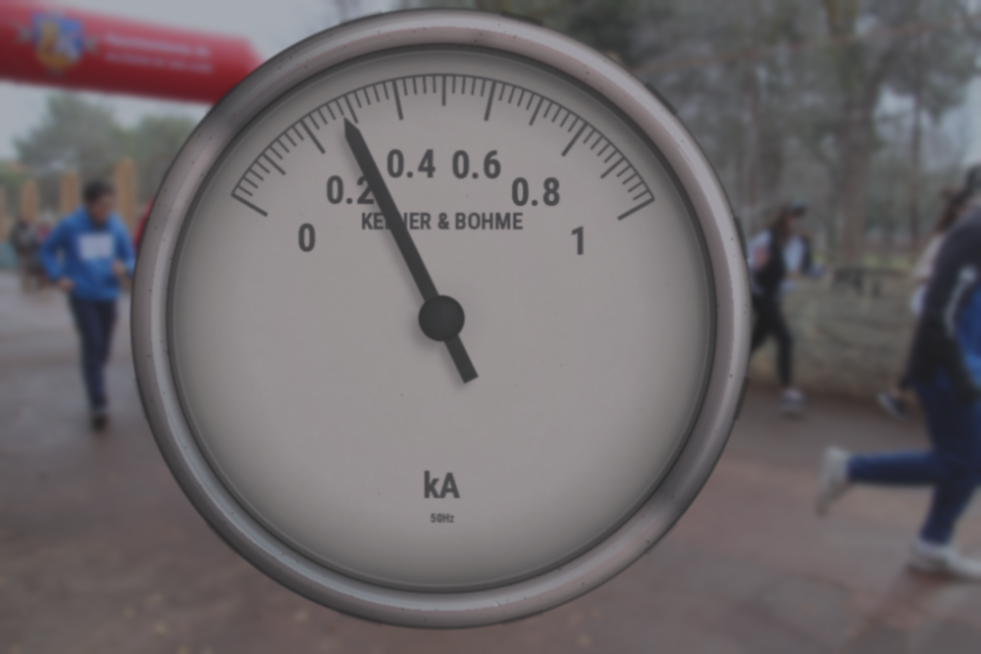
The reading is 0.28,kA
